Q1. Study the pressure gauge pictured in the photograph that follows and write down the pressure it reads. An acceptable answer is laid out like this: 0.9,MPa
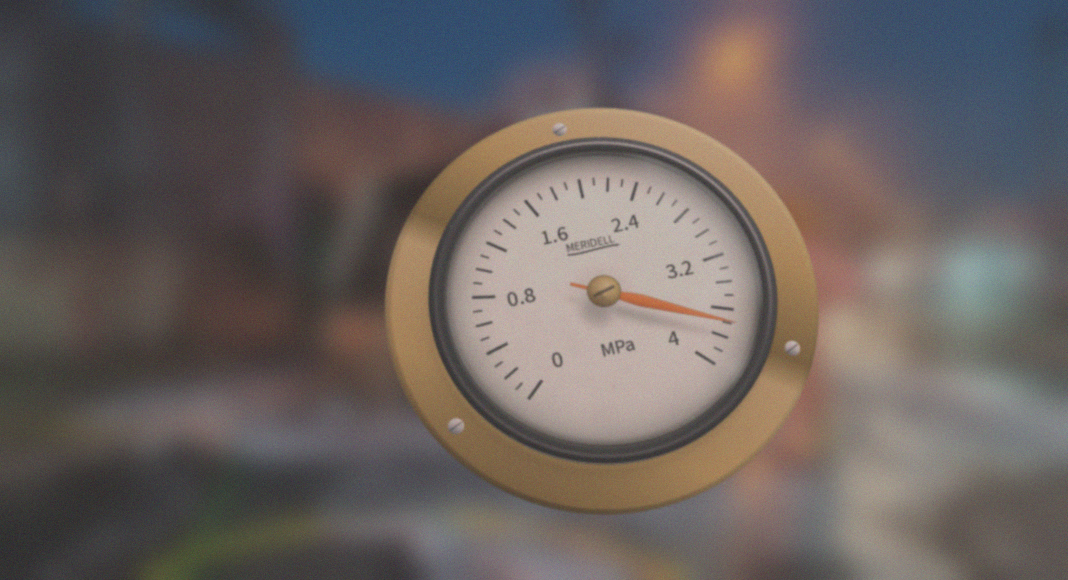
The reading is 3.7,MPa
